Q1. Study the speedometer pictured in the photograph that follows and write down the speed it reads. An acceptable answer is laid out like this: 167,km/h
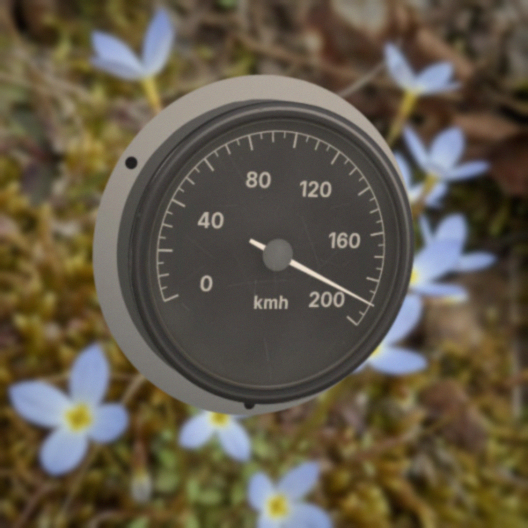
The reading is 190,km/h
